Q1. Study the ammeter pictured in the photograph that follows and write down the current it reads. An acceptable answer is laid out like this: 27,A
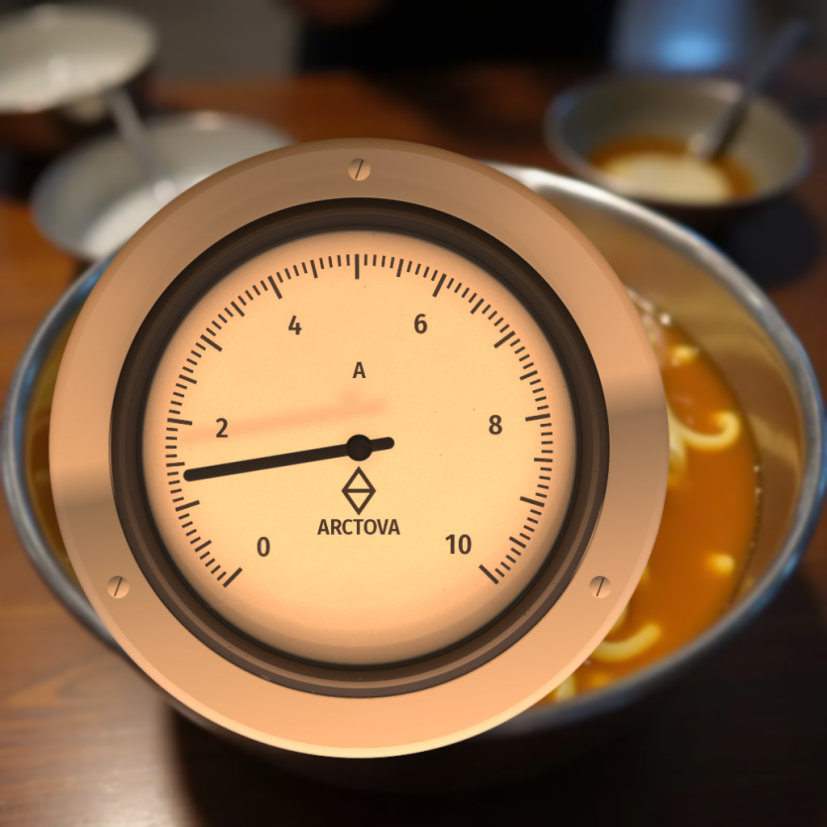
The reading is 1.35,A
